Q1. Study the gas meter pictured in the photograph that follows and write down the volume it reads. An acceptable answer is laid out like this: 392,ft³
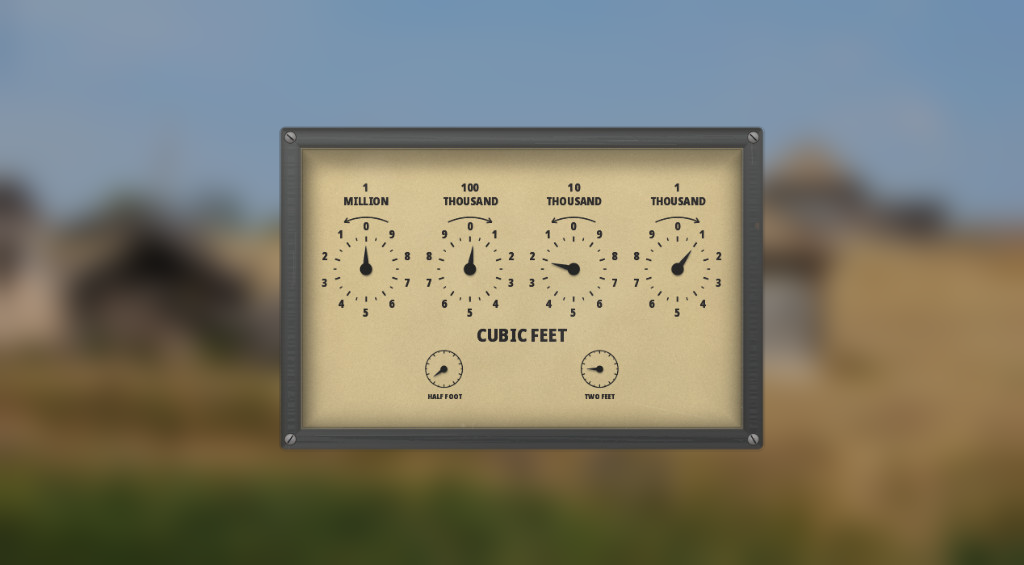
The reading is 2100,ft³
